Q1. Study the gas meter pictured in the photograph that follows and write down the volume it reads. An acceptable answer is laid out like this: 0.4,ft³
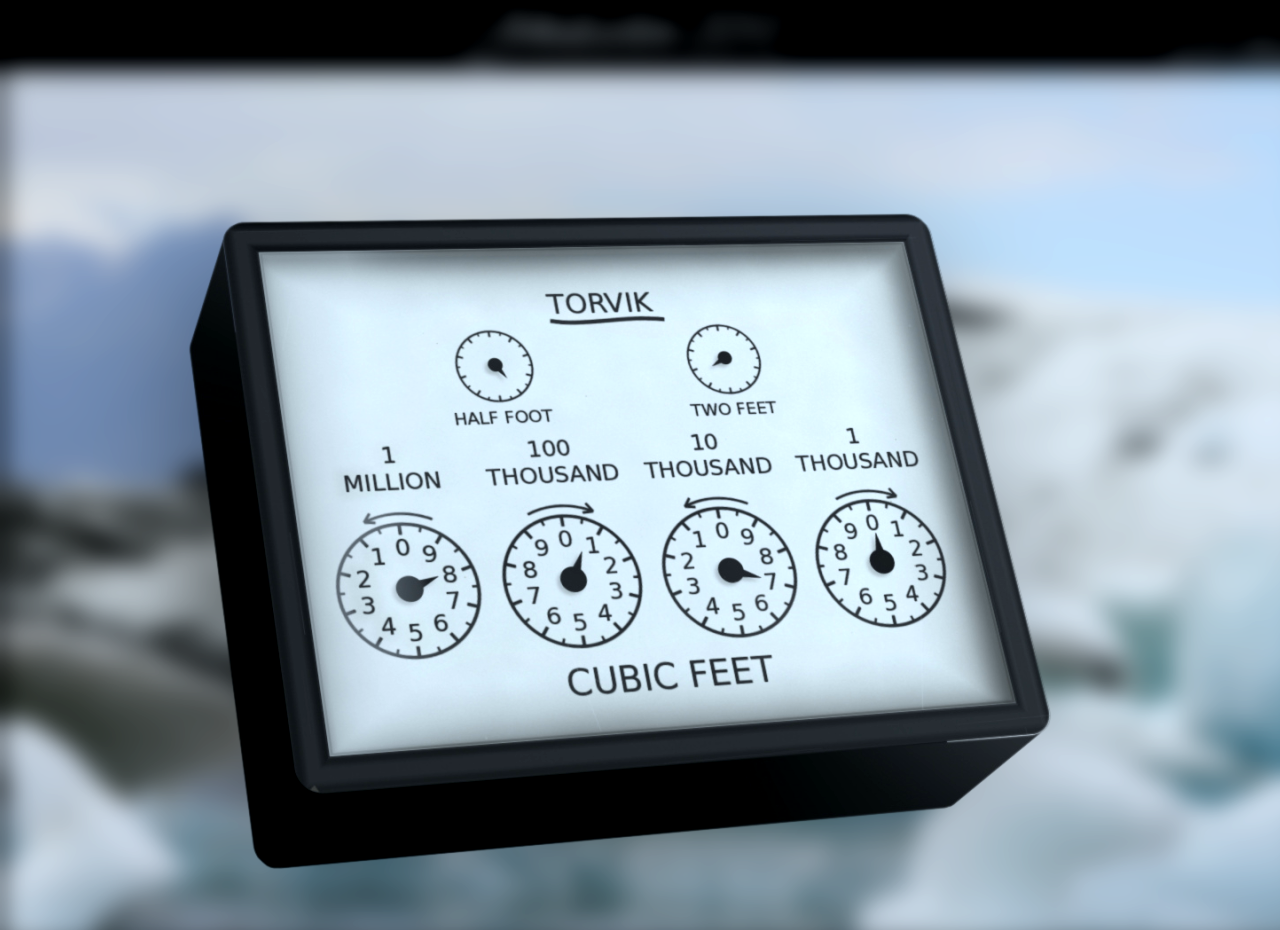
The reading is 807000,ft³
